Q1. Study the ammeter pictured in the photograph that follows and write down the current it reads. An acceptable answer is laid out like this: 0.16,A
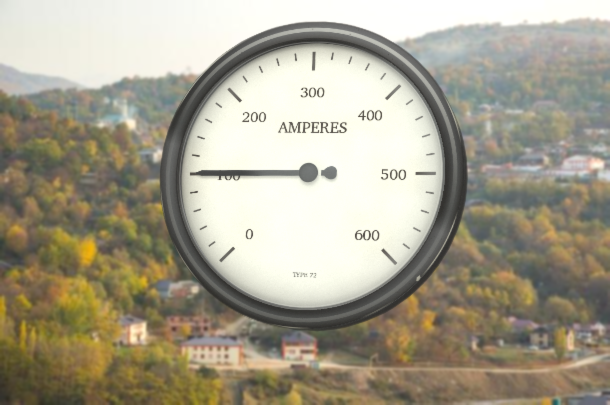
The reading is 100,A
